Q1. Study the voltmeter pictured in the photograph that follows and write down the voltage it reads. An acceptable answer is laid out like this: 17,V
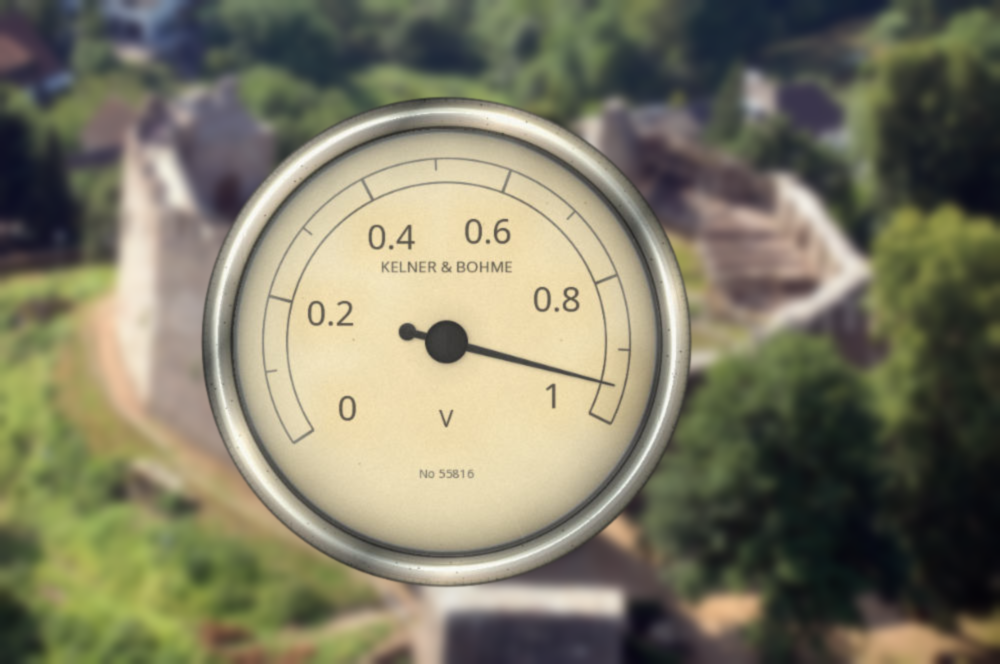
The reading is 0.95,V
